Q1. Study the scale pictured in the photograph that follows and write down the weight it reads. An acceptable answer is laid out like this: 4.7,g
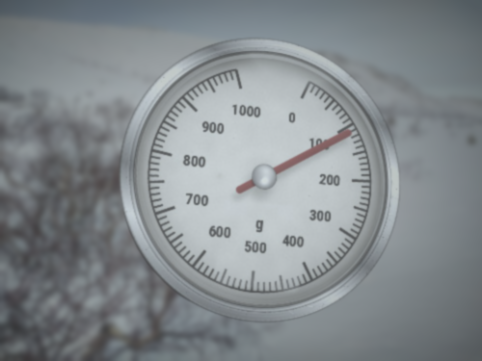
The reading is 110,g
